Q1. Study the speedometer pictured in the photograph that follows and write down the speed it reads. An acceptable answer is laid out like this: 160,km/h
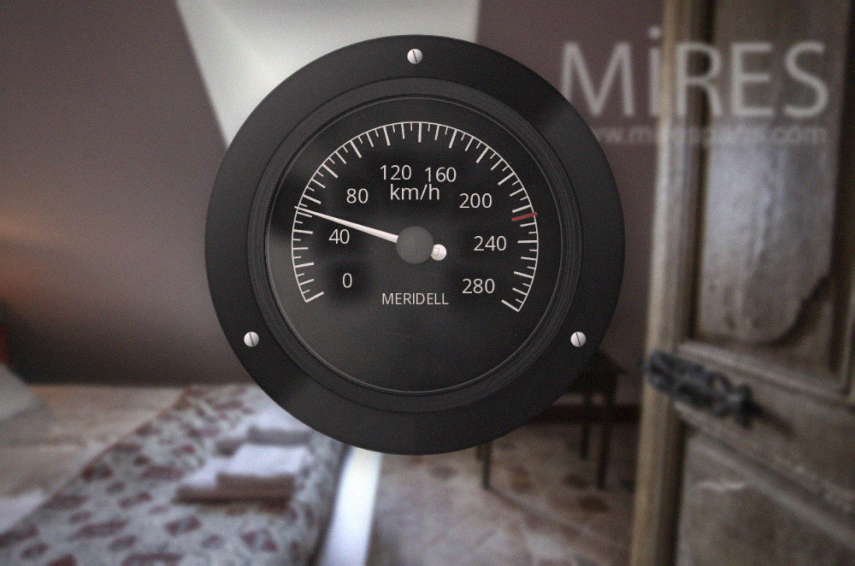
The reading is 52.5,km/h
